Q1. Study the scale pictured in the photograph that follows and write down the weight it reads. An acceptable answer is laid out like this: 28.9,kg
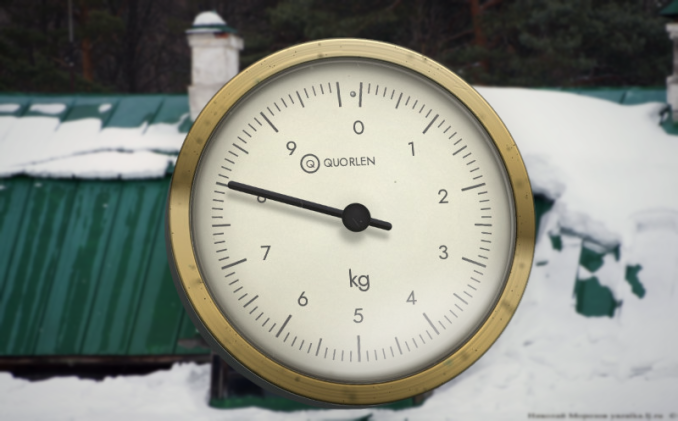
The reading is 8,kg
